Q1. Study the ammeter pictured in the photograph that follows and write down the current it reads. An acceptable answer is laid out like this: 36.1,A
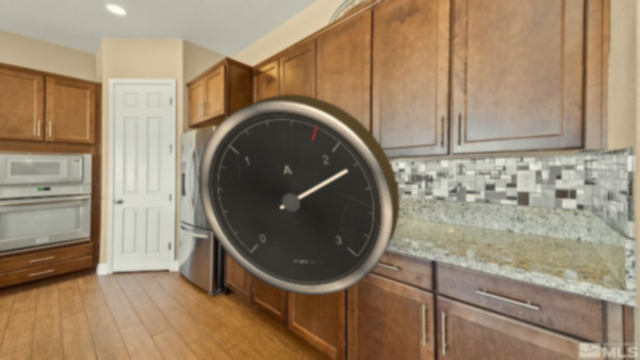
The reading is 2.2,A
